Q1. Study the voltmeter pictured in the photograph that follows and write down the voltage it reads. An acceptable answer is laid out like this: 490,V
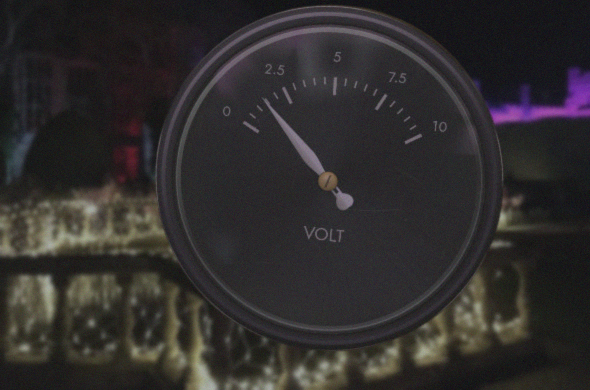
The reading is 1.5,V
